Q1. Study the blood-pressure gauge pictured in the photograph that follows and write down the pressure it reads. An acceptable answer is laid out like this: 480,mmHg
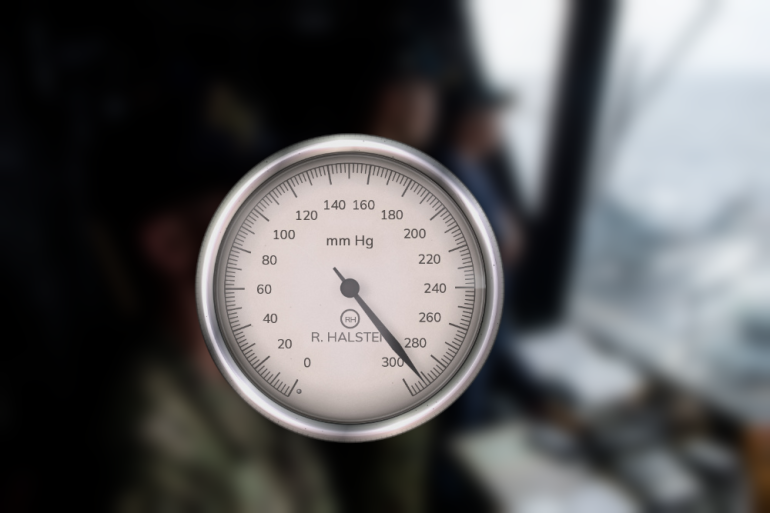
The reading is 292,mmHg
